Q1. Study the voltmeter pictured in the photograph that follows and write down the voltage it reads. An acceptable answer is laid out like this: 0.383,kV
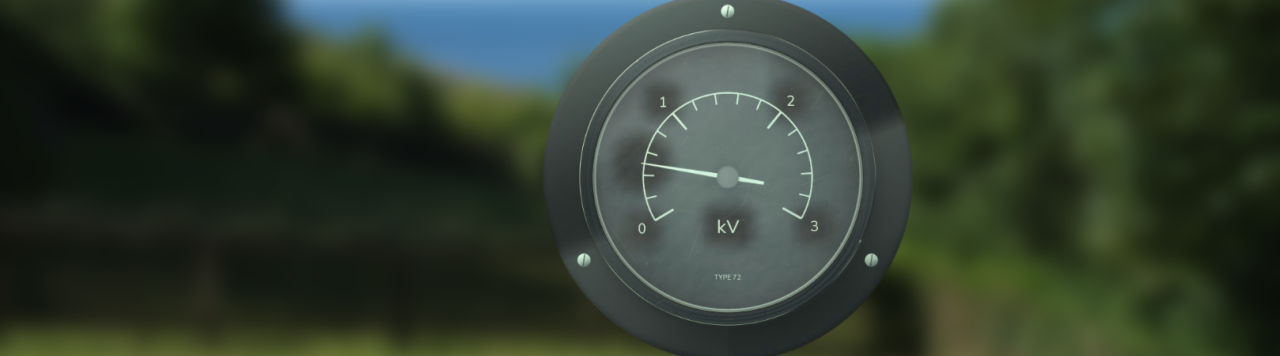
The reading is 0.5,kV
